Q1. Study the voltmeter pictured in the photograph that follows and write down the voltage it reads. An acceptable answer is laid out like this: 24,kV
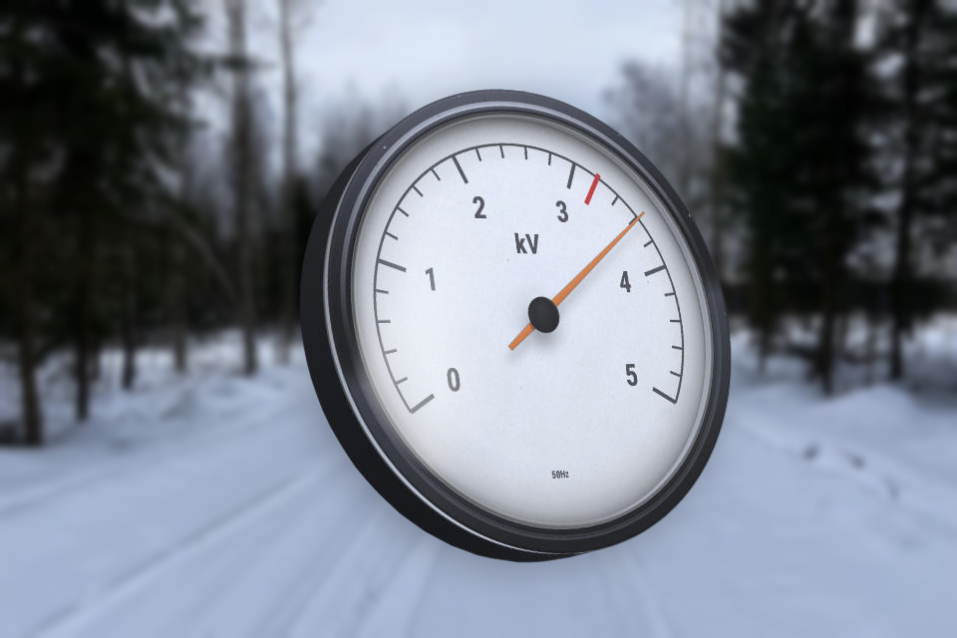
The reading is 3.6,kV
